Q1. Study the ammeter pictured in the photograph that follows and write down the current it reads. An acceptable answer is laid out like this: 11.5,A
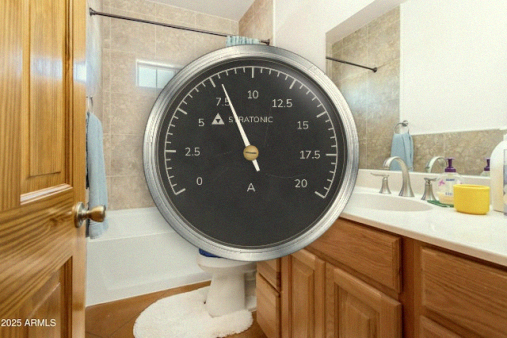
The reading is 8,A
